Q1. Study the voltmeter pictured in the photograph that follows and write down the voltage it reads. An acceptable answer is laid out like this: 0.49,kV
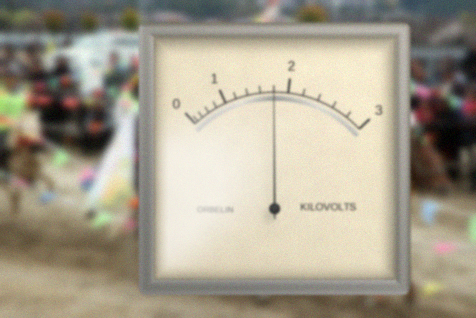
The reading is 1.8,kV
